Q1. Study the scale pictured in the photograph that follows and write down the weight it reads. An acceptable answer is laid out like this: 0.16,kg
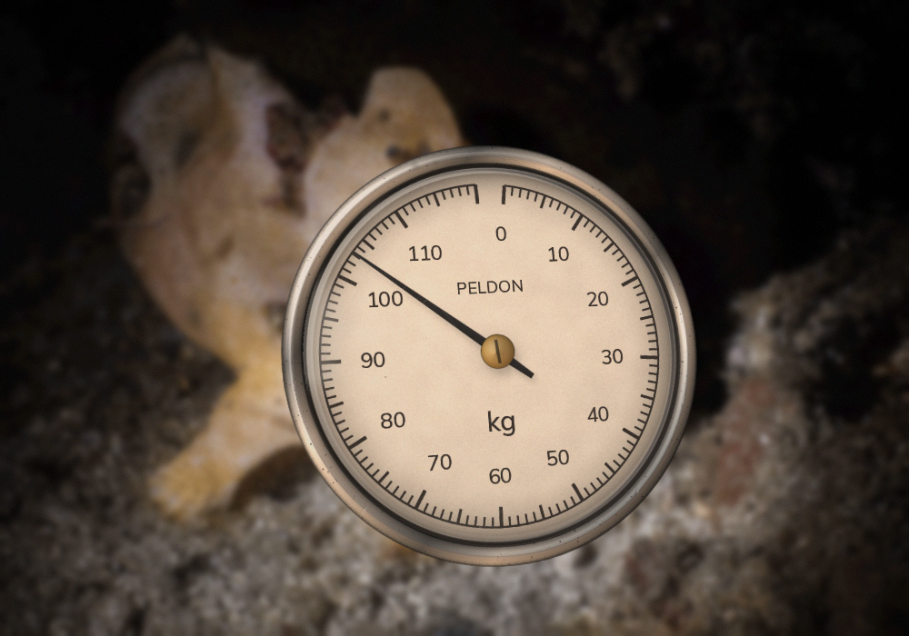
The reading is 103,kg
